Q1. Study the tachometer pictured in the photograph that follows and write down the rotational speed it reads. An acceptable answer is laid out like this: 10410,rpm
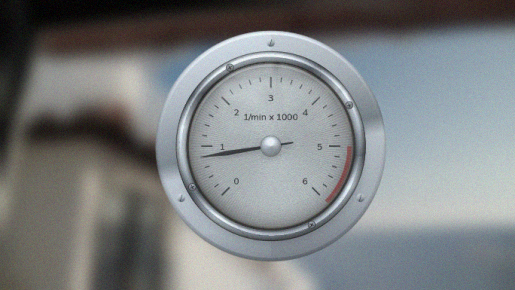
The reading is 800,rpm
